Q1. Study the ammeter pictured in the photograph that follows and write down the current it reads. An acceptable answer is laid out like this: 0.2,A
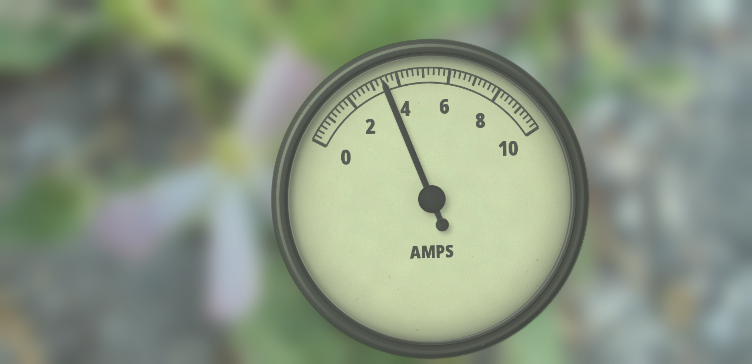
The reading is 3.4,A
